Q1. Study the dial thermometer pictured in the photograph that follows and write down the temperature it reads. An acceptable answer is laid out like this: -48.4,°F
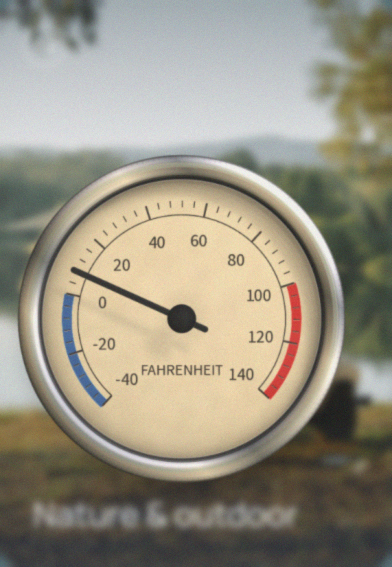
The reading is 8,°F
